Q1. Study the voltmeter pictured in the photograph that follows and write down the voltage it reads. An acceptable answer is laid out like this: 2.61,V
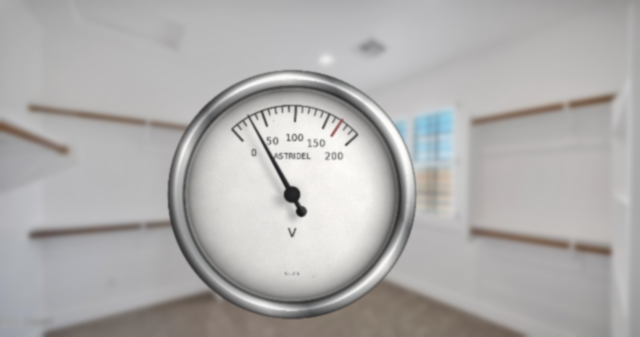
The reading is 30,V
